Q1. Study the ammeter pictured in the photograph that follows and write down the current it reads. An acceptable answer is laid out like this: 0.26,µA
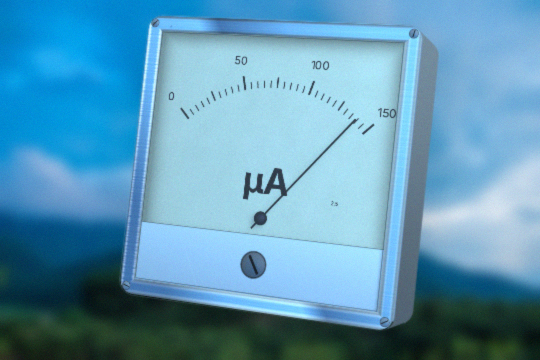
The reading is 140,µA
